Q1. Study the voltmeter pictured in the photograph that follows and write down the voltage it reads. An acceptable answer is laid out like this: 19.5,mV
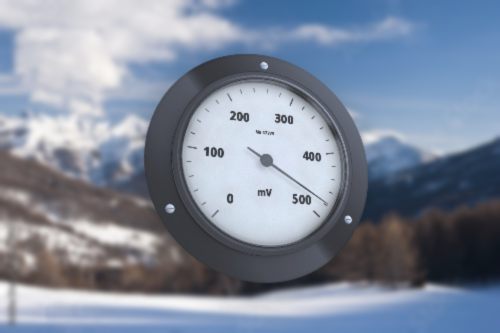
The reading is 480,mV
